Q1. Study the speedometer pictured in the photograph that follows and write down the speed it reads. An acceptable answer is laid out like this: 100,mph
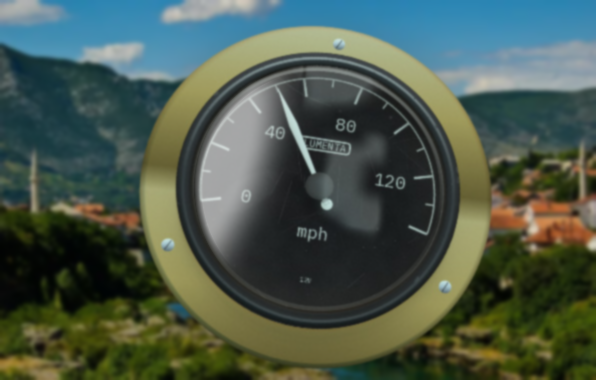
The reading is 50,mph
